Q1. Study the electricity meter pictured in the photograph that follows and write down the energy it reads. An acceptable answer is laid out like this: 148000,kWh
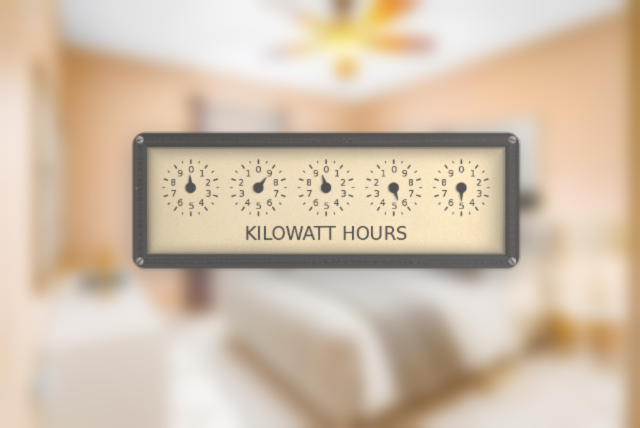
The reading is 98955,kWh
